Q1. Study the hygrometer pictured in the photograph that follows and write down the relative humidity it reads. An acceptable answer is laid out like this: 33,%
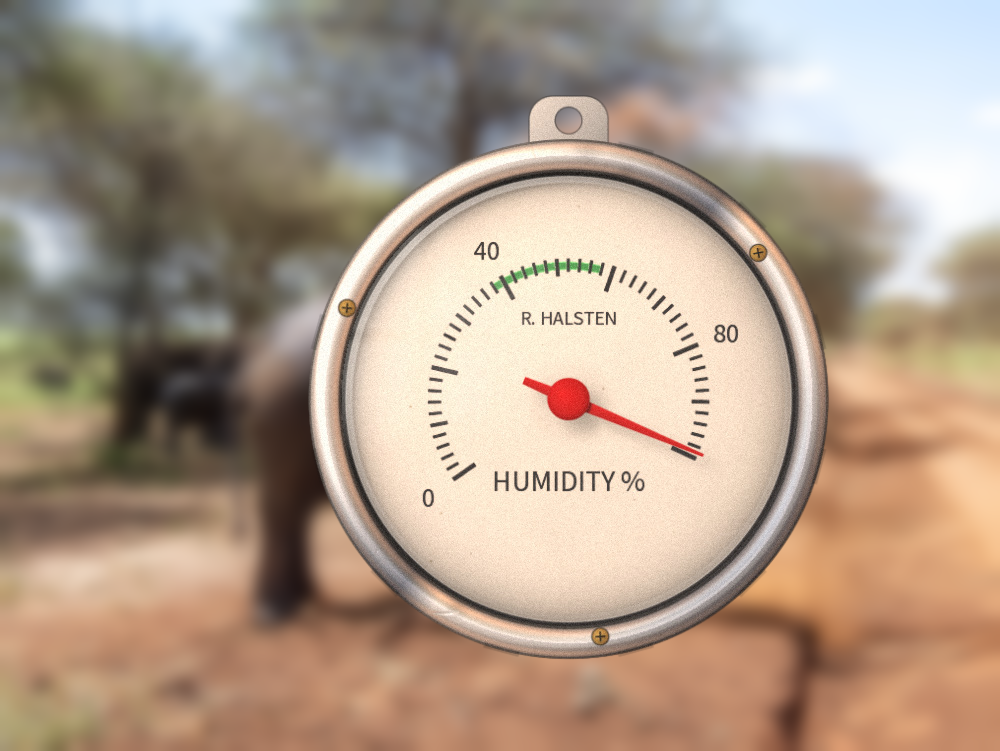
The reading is 99,%
